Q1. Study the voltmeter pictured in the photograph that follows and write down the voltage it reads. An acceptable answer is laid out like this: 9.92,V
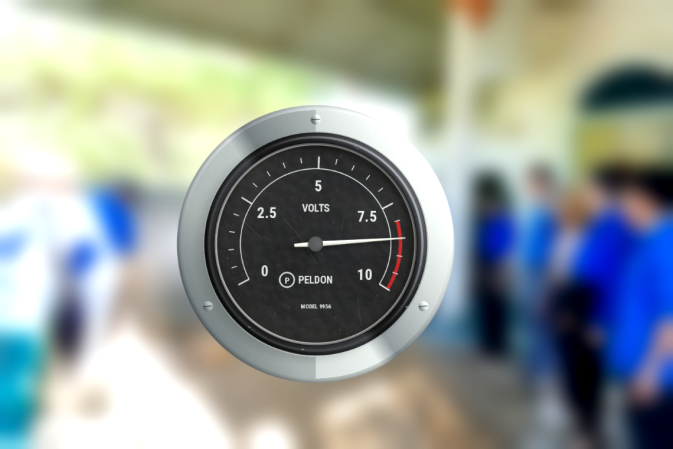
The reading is 8.5,V
